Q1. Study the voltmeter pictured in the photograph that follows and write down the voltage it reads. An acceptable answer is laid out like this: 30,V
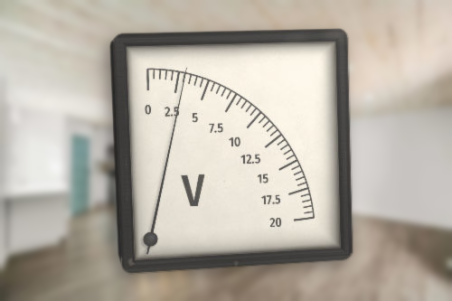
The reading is 3,V
